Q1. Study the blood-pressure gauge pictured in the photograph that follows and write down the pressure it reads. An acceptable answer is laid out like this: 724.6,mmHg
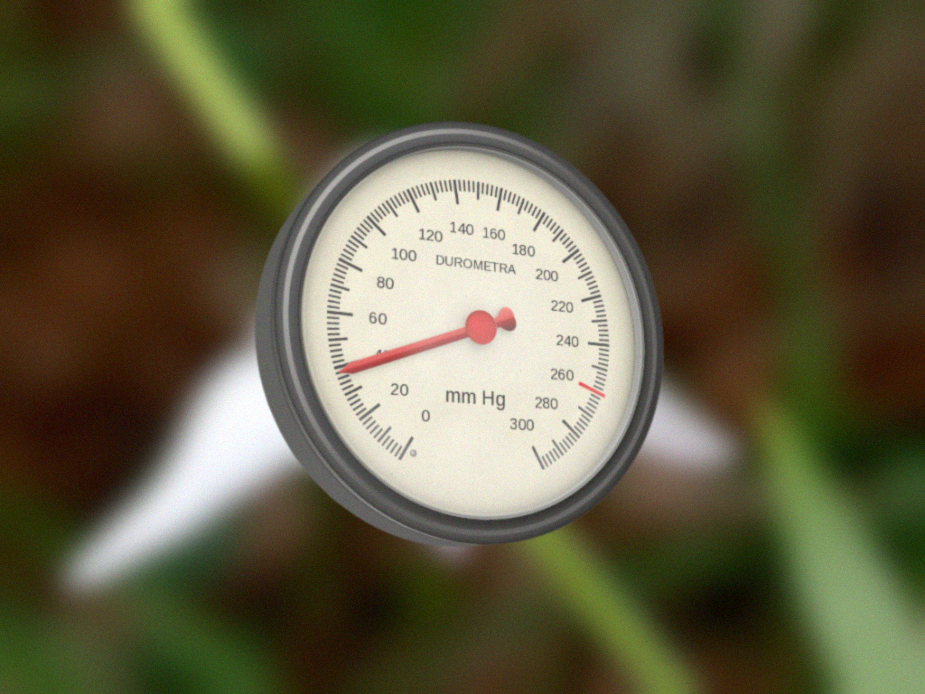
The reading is 38,mmHg
